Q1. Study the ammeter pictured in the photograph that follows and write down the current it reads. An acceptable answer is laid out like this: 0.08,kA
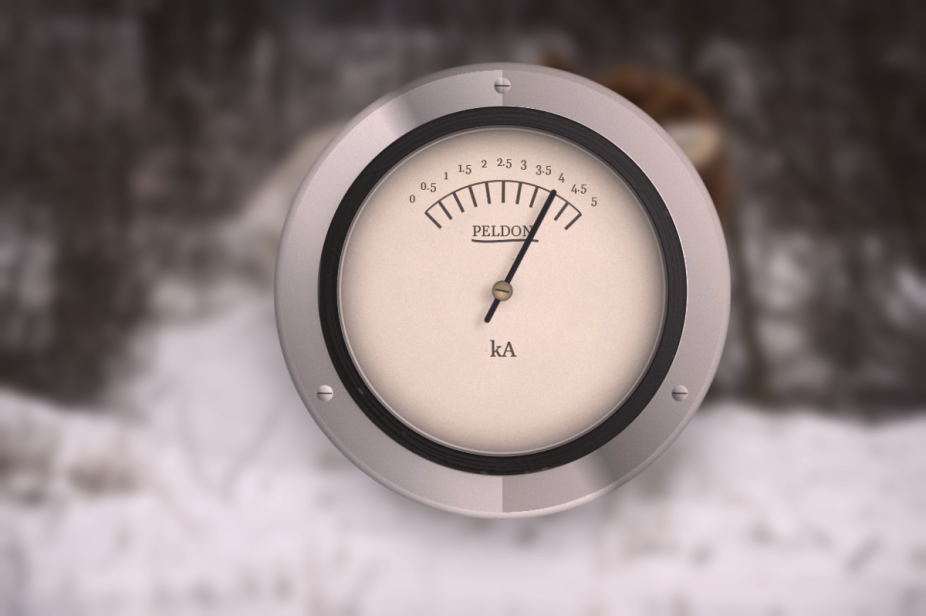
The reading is 4,kA
